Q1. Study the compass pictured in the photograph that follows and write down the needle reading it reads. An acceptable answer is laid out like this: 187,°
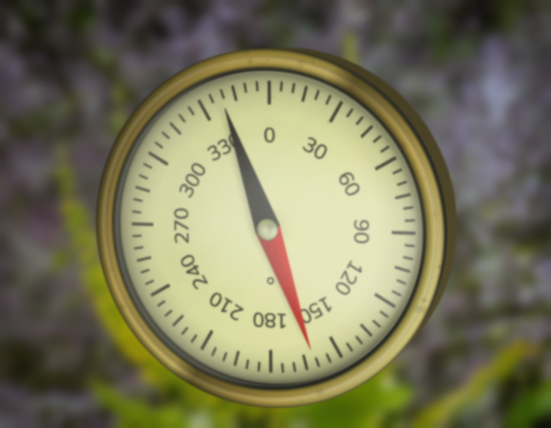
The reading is 160,°
